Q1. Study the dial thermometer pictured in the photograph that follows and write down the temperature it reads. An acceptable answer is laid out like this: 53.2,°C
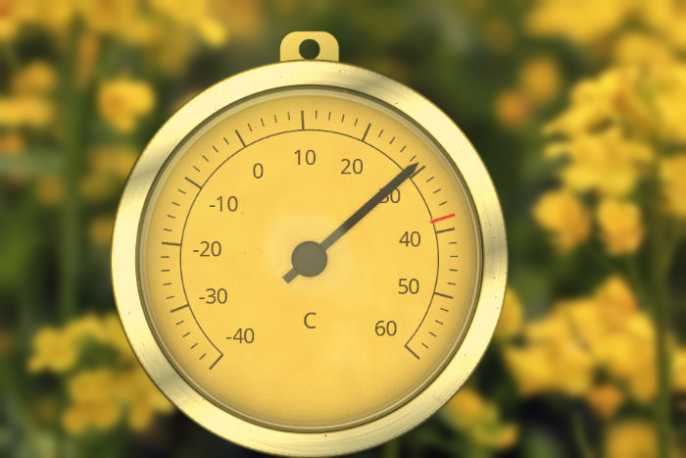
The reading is 29,°C
